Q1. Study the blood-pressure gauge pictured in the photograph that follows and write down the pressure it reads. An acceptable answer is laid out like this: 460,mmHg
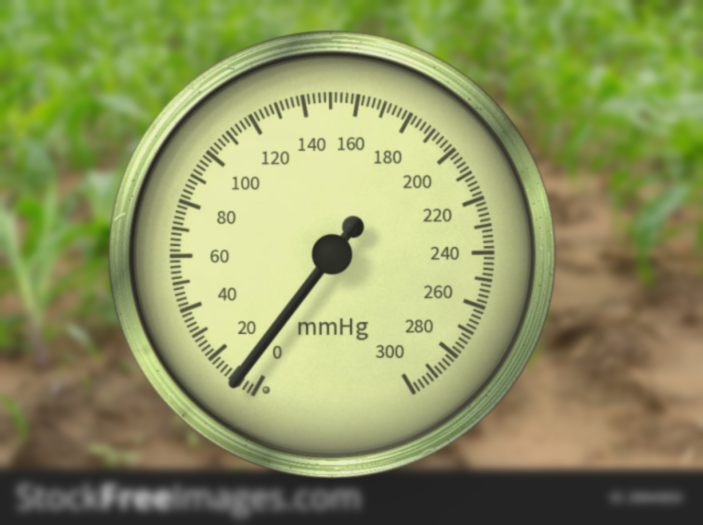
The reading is 8,mmHg
